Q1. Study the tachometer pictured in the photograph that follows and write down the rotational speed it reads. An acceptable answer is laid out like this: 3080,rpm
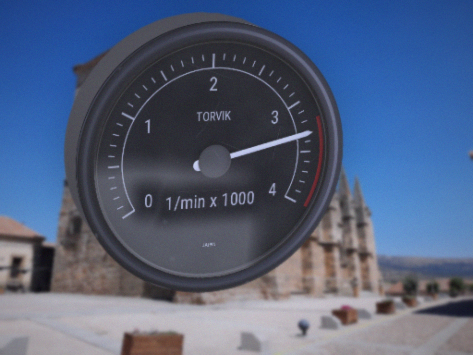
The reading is 3300,rpm
